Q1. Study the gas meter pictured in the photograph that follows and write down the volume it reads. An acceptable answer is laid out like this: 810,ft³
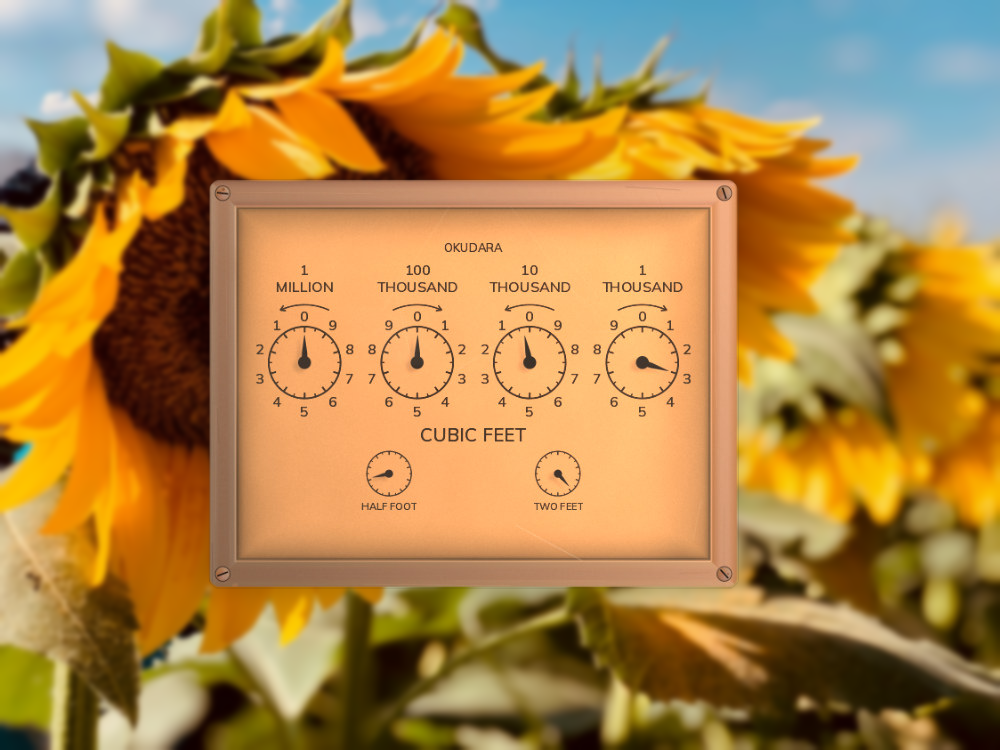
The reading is 300,ft³
